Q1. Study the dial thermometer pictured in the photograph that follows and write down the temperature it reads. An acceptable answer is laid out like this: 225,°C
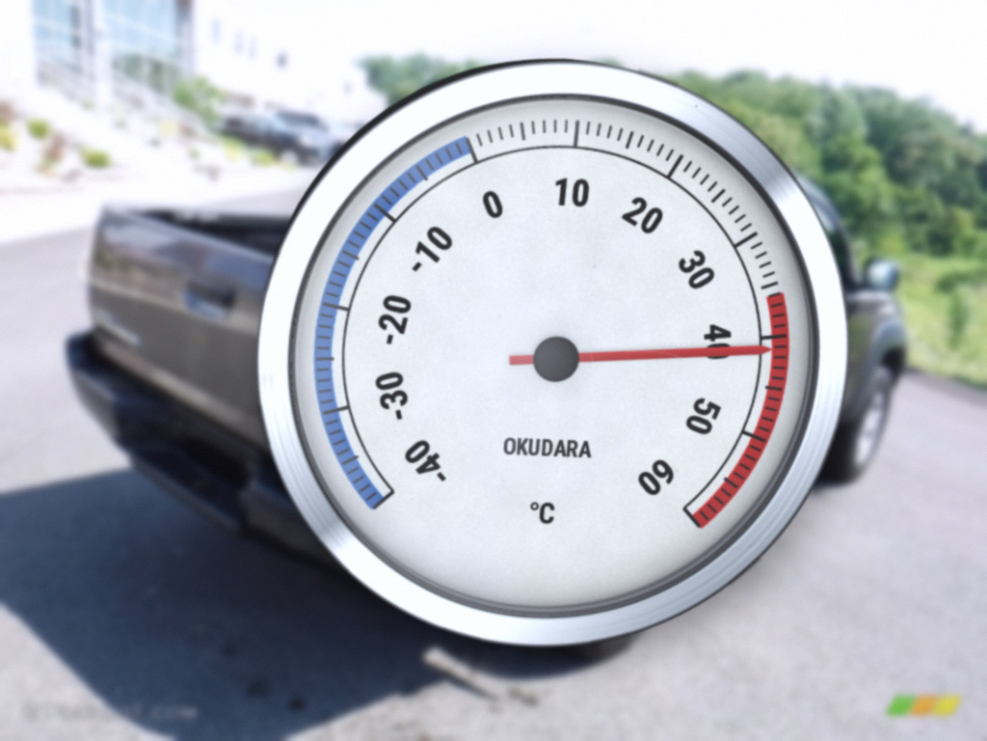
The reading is 41,°C
